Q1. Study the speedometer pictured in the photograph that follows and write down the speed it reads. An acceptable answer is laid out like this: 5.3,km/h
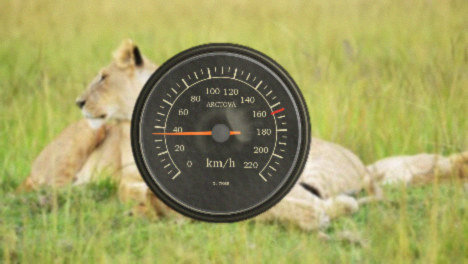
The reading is 35,km/h
